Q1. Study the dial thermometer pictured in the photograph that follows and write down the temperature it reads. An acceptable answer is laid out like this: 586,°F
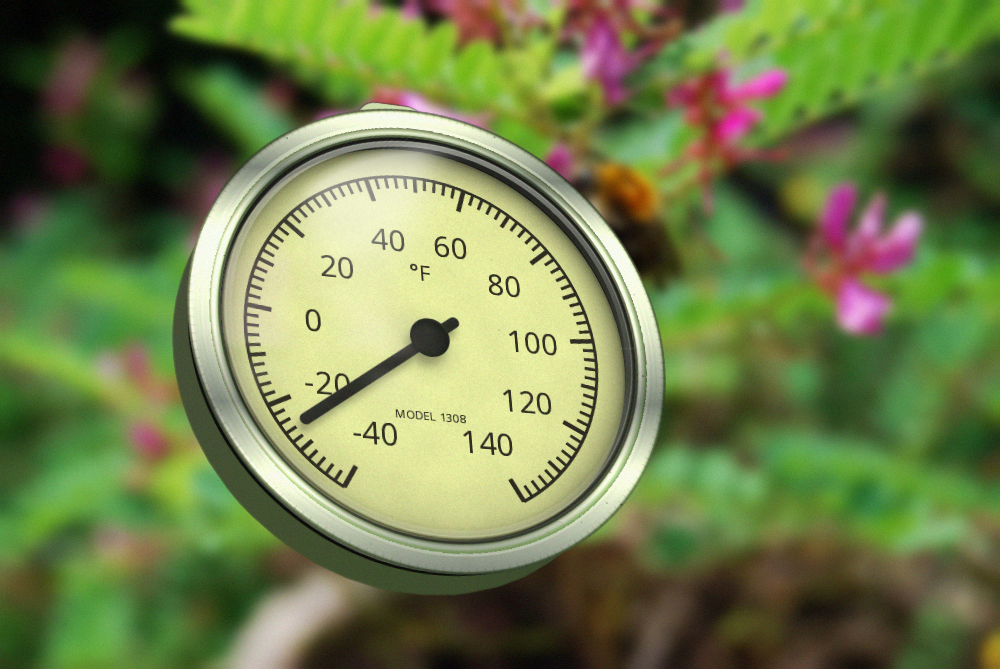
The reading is -26,°F
